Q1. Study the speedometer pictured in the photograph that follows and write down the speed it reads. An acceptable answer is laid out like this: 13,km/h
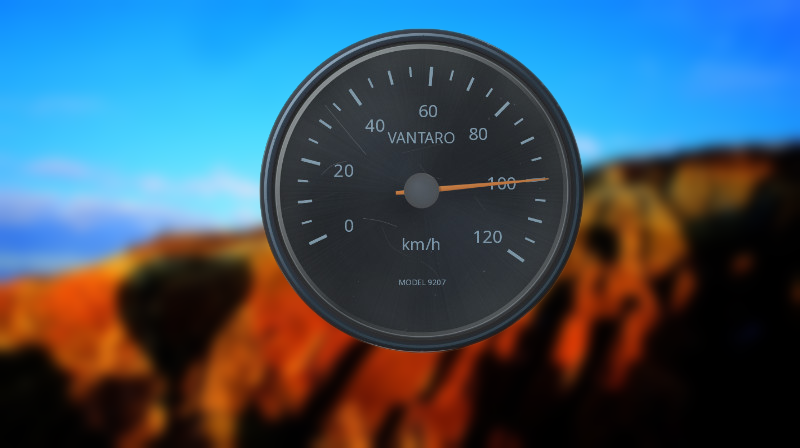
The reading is 100,km/h
